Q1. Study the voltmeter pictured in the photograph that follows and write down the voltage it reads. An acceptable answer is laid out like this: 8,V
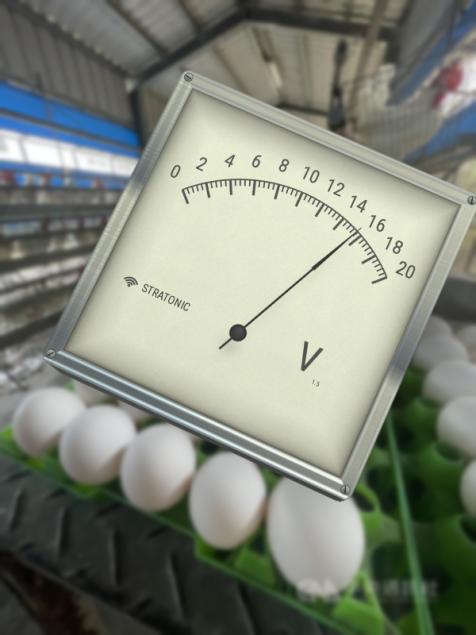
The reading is 15.6,V
